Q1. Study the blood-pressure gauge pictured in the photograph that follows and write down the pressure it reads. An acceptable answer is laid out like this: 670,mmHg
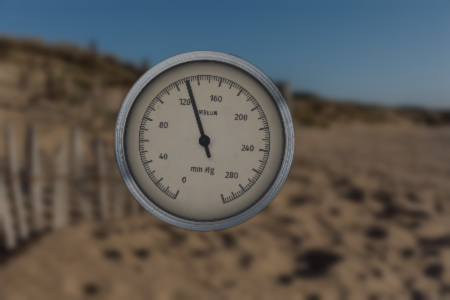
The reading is 130,mmHg
